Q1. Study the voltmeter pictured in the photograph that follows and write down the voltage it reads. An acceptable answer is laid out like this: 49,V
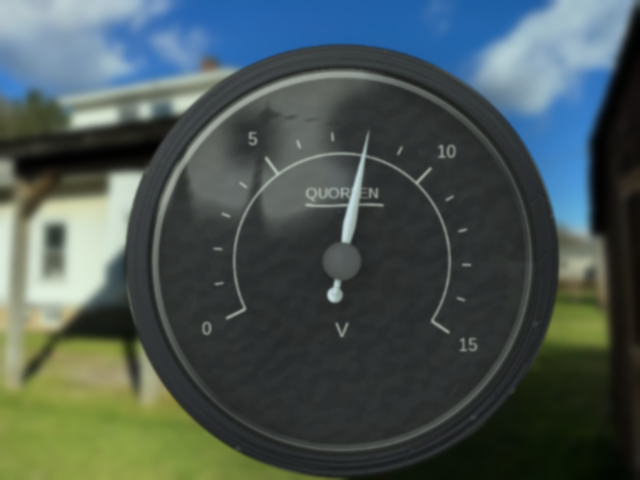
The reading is 8,V
